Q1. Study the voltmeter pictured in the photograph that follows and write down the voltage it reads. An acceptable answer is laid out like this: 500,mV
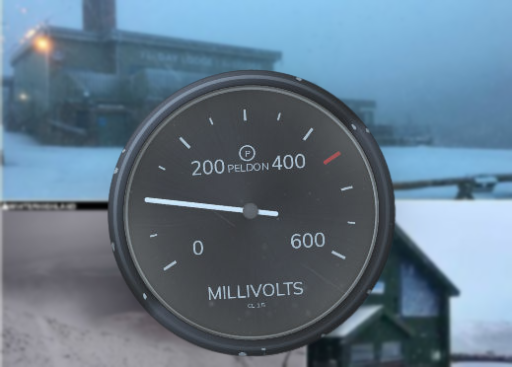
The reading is 100,mV
